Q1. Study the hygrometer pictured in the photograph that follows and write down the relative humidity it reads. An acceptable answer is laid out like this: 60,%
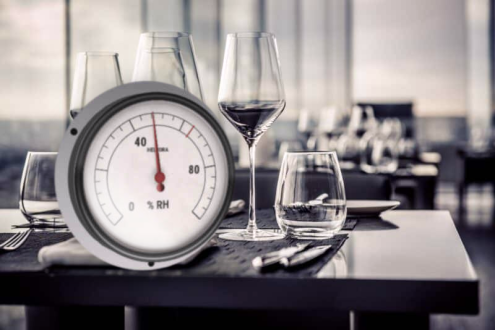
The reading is 48,%
